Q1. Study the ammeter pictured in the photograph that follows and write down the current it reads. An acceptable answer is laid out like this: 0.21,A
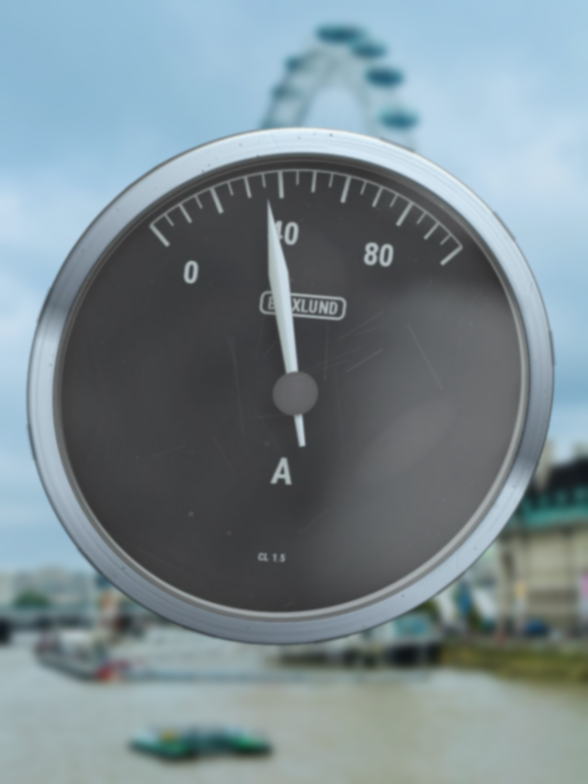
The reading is 35,A
